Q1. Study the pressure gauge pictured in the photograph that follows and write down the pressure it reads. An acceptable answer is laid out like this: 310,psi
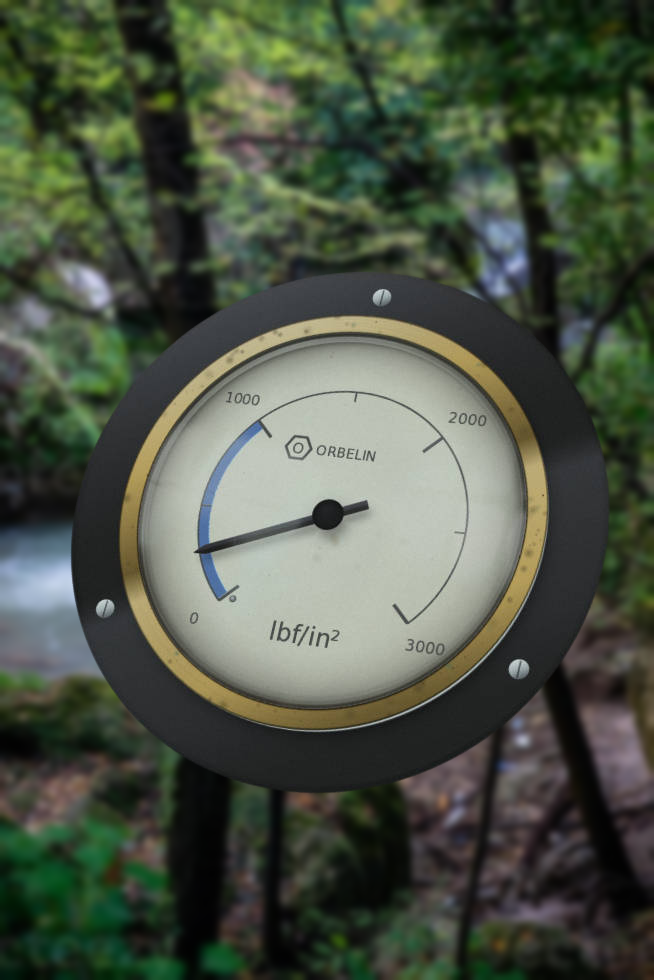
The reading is 250,psi
